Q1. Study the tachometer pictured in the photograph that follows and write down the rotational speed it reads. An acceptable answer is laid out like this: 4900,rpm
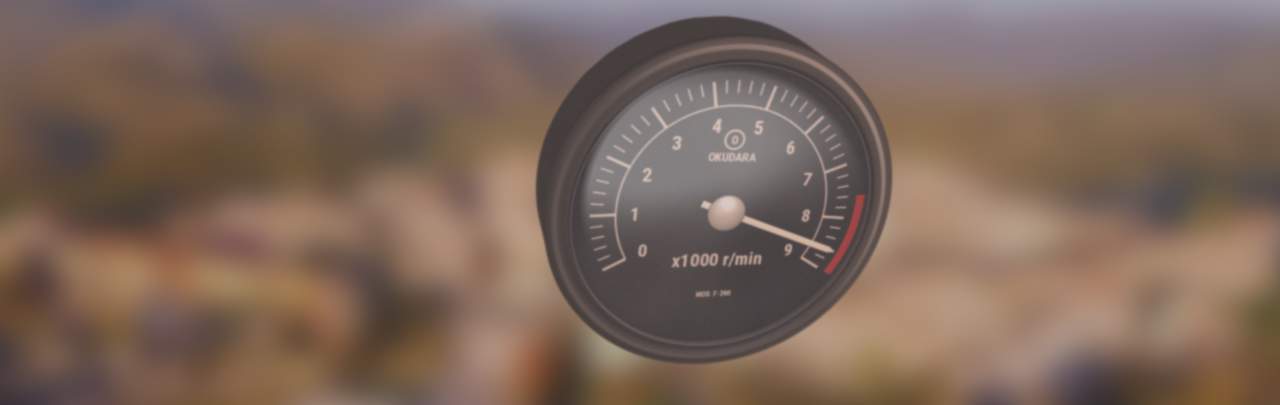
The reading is 8600,rpm
